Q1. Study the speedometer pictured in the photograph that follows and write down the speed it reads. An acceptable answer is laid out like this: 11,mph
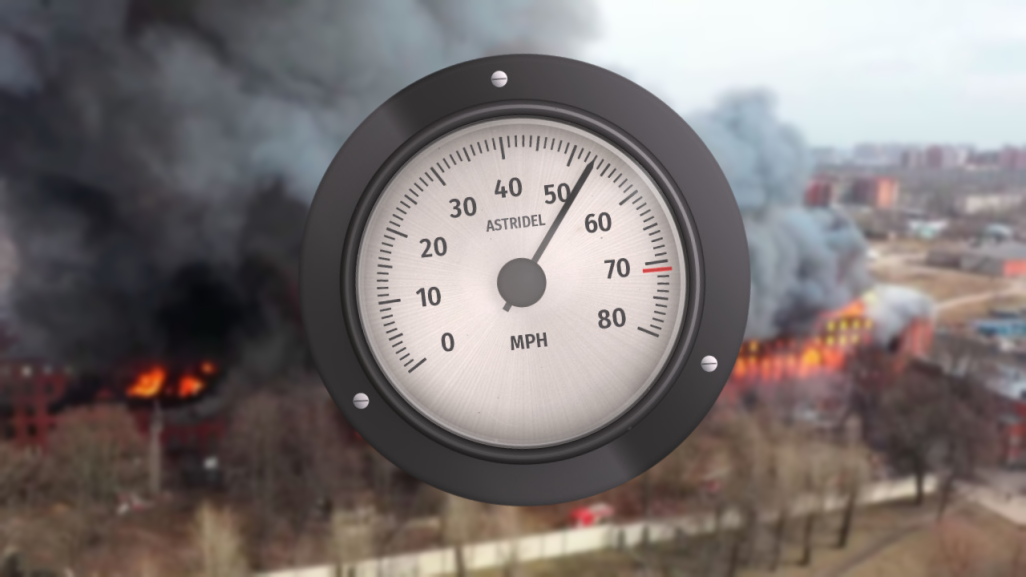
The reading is 53,mph
